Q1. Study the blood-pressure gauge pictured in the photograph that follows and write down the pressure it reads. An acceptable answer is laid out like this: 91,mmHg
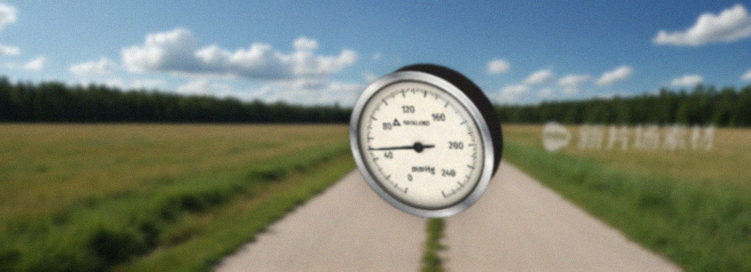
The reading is 50,mmHg
